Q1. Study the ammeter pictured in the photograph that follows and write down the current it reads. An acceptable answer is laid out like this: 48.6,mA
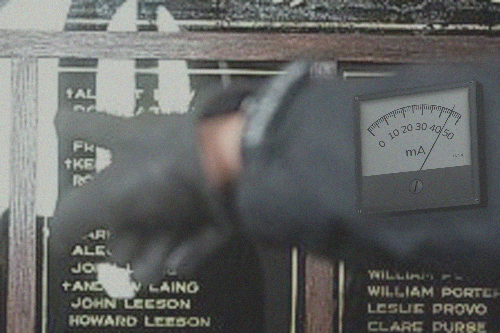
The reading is 45,mA
